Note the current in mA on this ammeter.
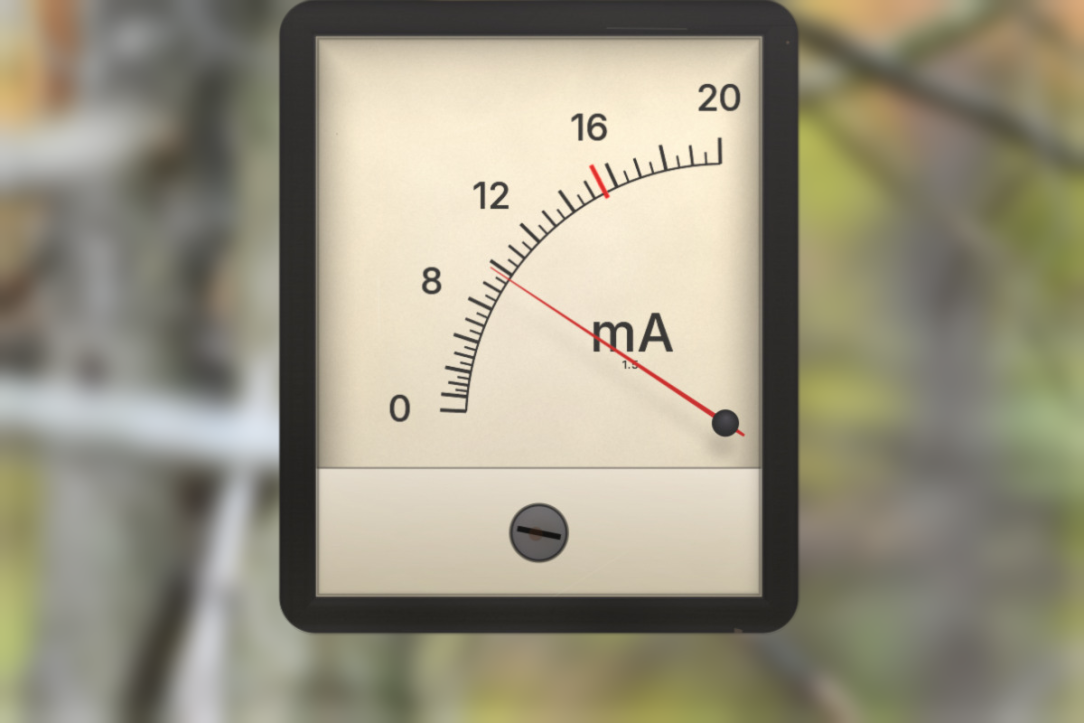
9.75 mA
